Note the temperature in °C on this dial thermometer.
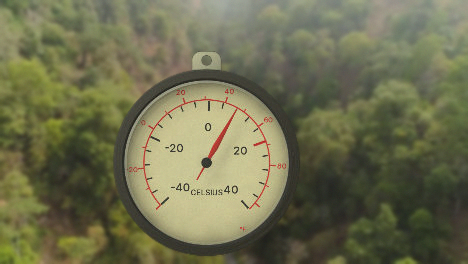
8 °C
